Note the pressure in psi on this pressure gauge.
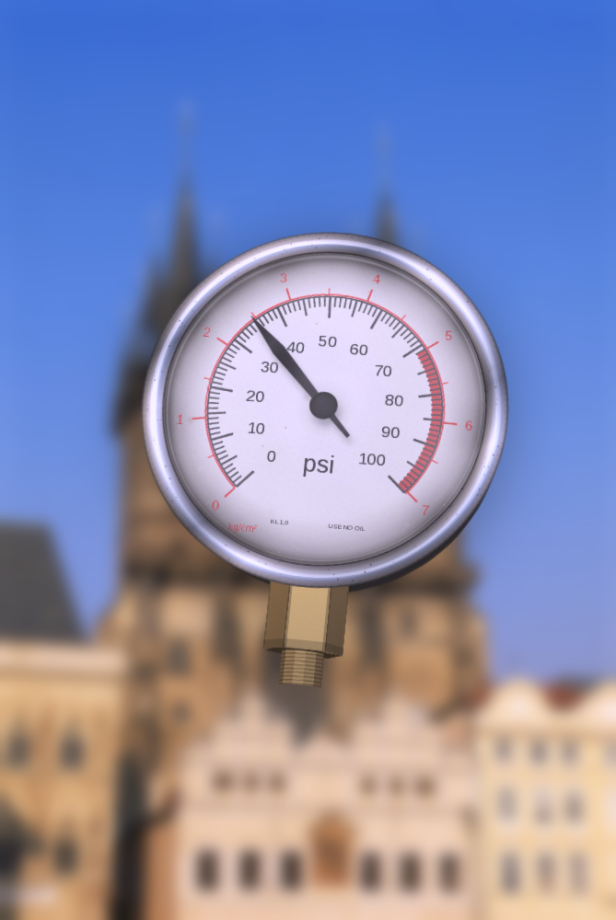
35 psi
